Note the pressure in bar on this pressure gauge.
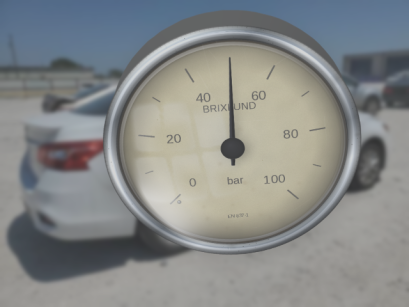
50 bar
